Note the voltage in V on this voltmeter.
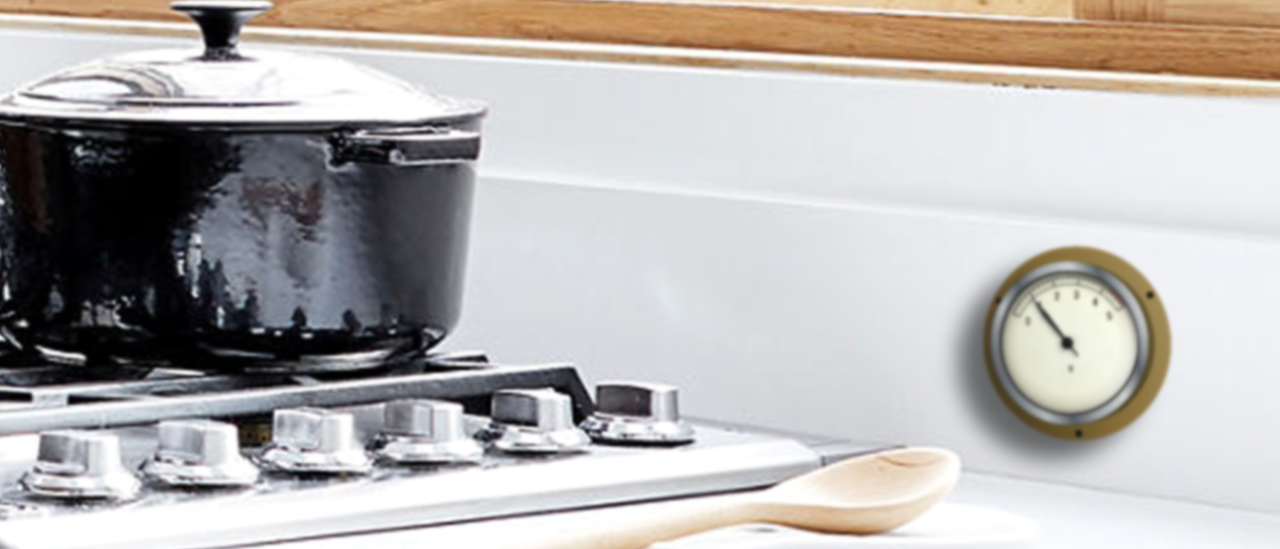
1 V
